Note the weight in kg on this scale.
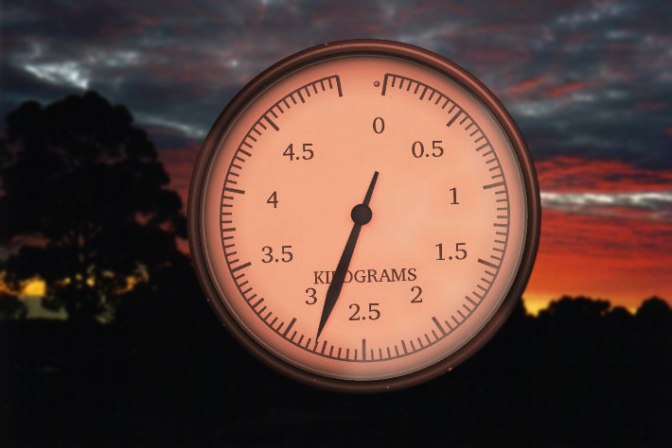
2.8 kg
